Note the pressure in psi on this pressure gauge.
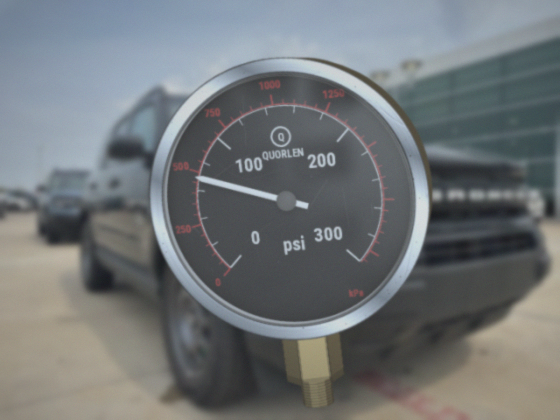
70 psi
